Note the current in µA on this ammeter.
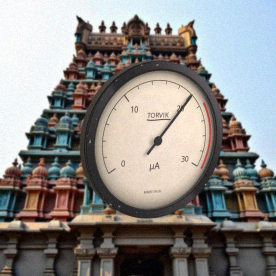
20 µA
